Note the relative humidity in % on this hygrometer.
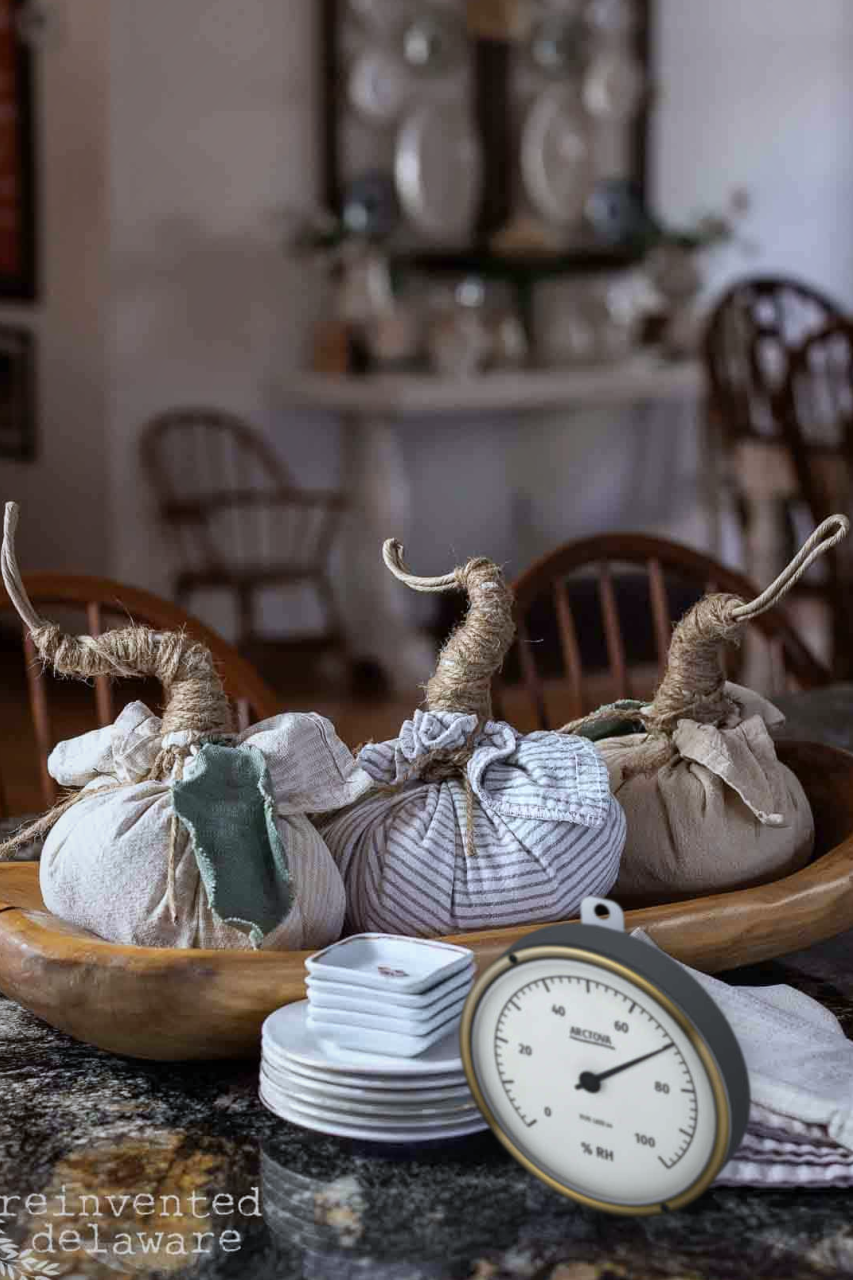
70 %
